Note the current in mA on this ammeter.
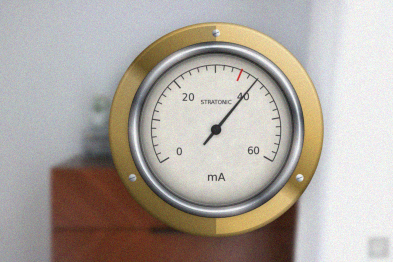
40 mA
